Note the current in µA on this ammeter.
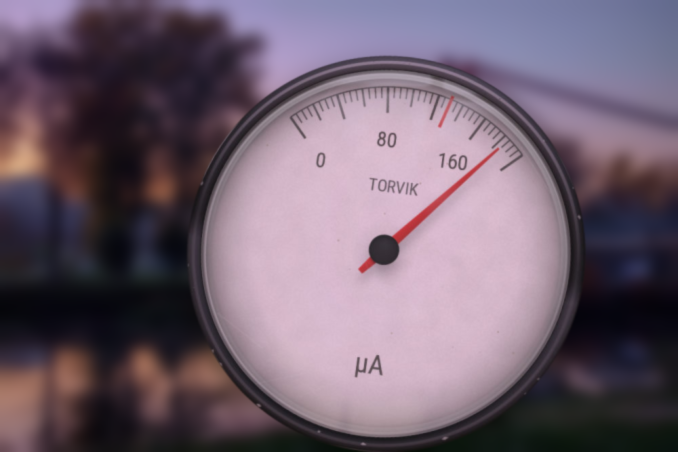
185 µA
